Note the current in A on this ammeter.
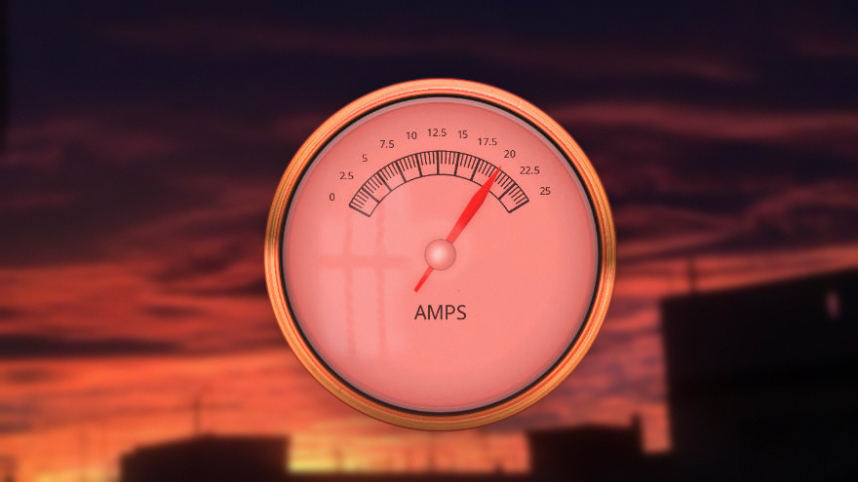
20 A
